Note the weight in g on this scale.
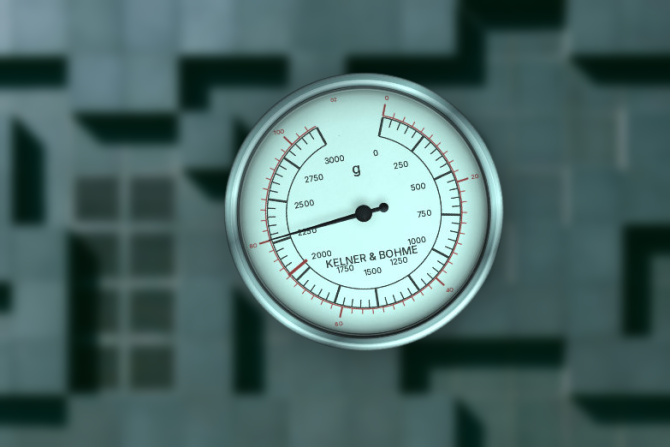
2275 g
